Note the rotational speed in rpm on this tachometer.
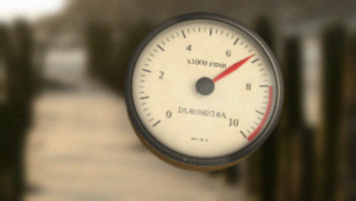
6800 rpm
